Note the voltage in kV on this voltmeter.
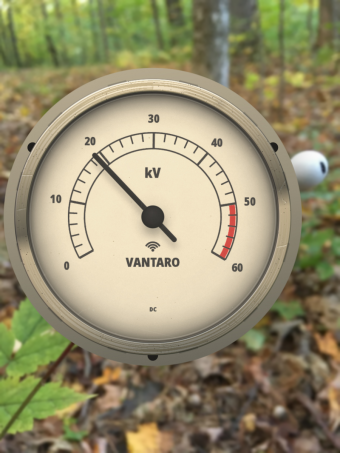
19 kV
